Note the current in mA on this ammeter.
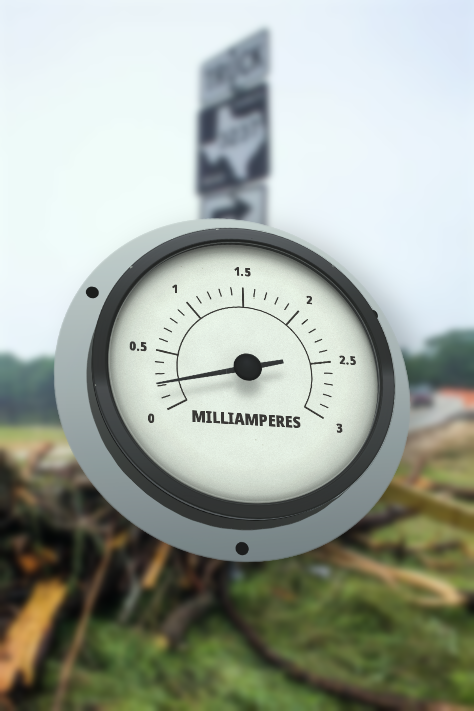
0.2 mA
